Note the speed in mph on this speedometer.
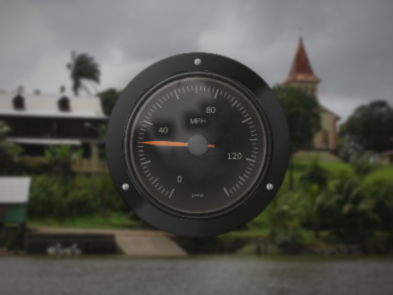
30 mph
